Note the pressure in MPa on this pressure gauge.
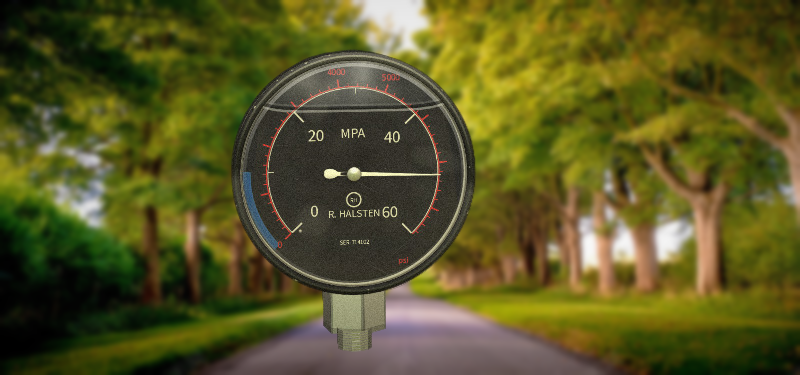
50 MPa
